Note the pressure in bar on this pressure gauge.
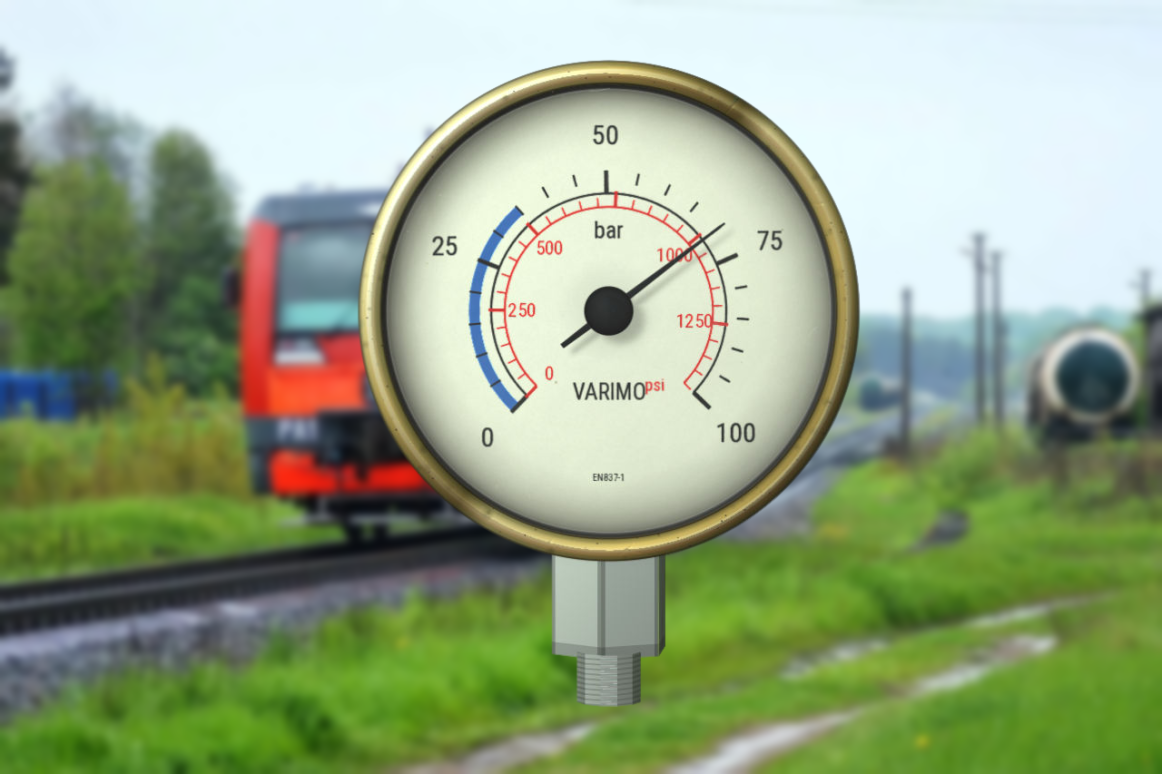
70 bar
